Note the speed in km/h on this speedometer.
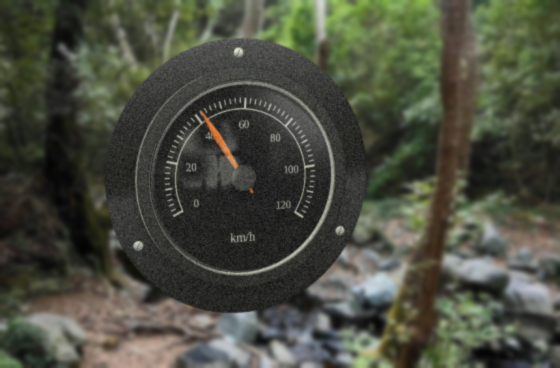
42 km/h
